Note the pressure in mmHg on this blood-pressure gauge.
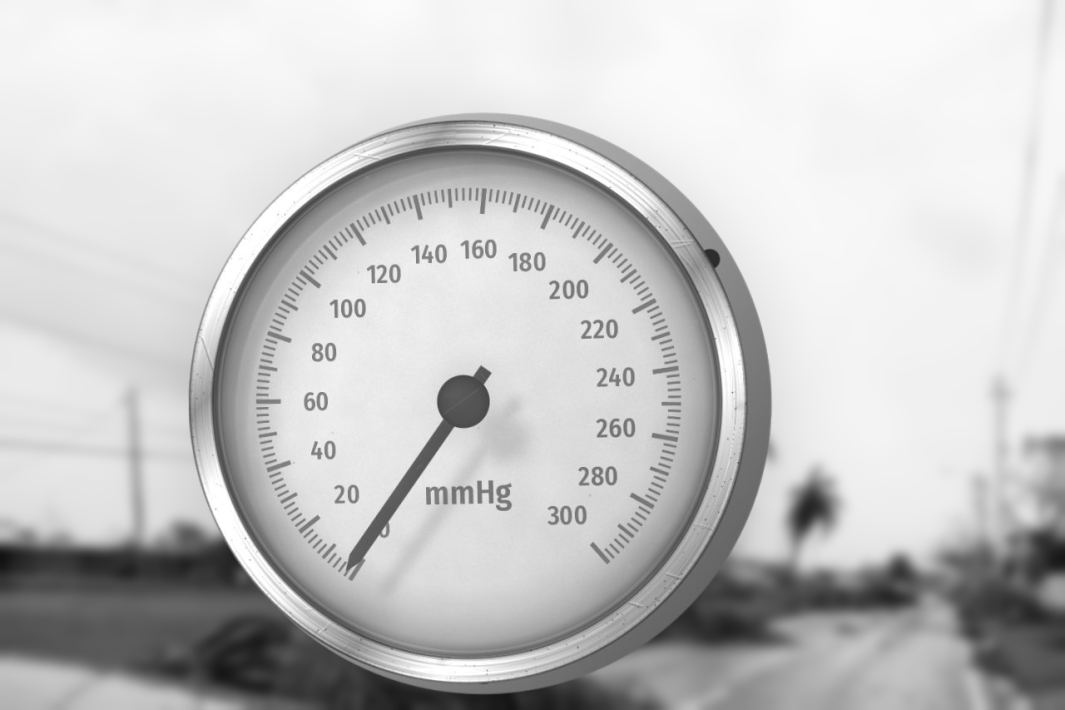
2 mmHg
